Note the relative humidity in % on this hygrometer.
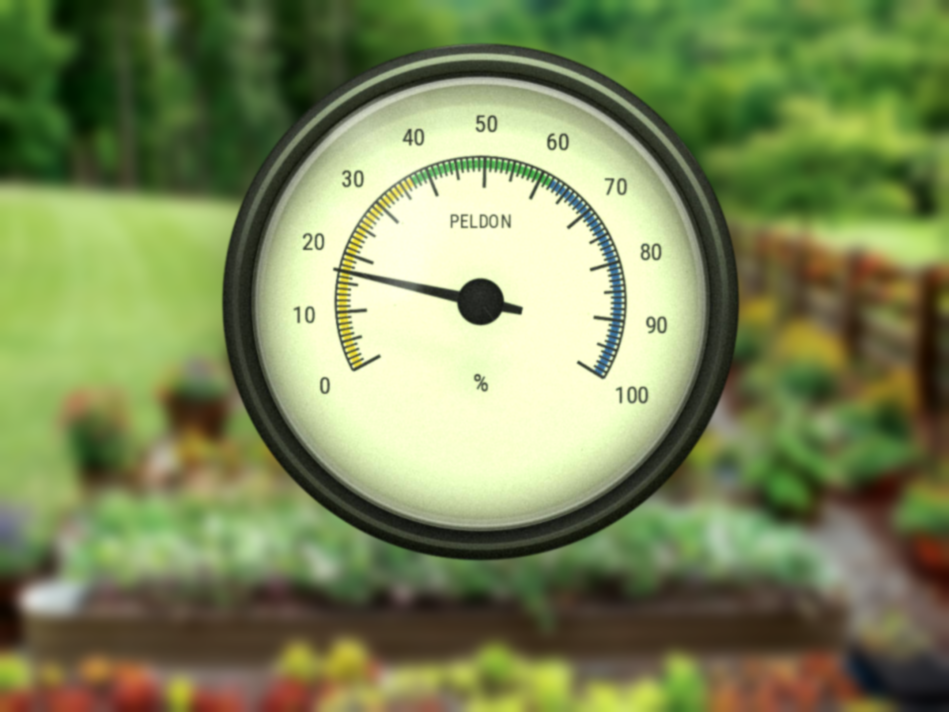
17 %
